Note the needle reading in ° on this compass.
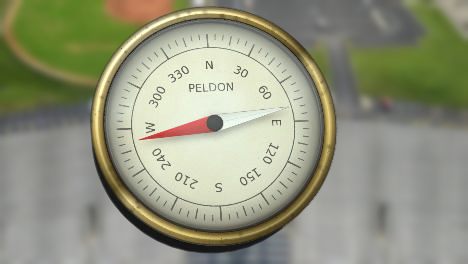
260 °
